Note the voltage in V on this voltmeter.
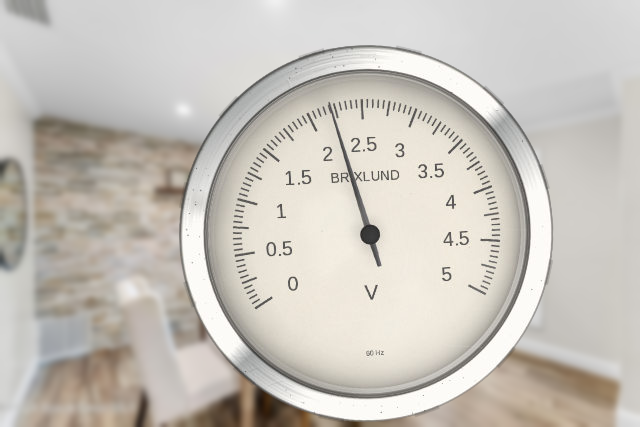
2.2 V
